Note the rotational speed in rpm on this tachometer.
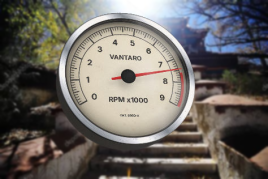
7500 rpm
